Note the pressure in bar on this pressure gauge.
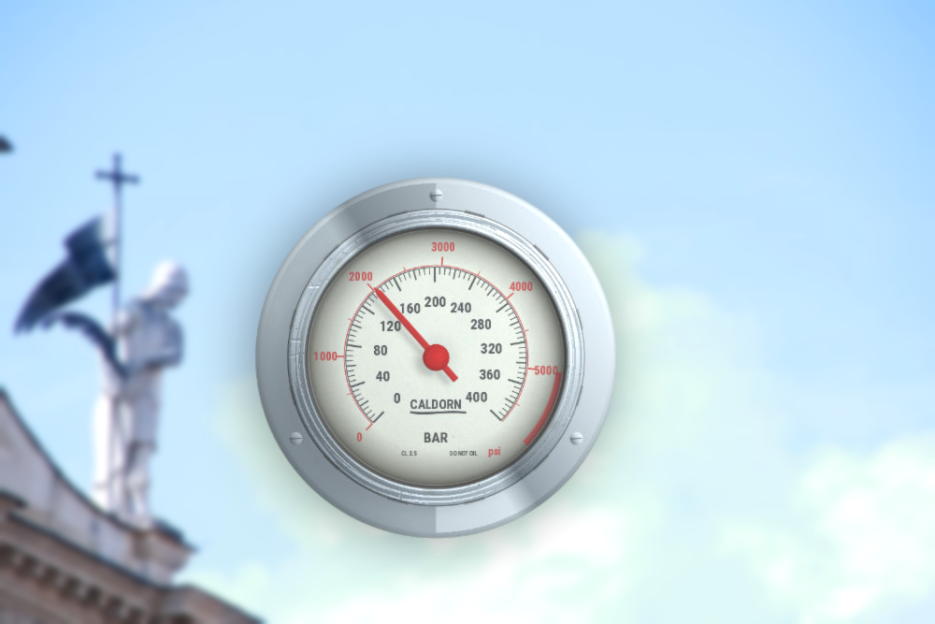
140 bar
